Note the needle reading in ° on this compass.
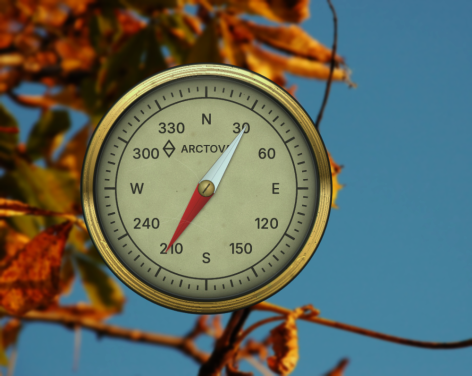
212.5 °
